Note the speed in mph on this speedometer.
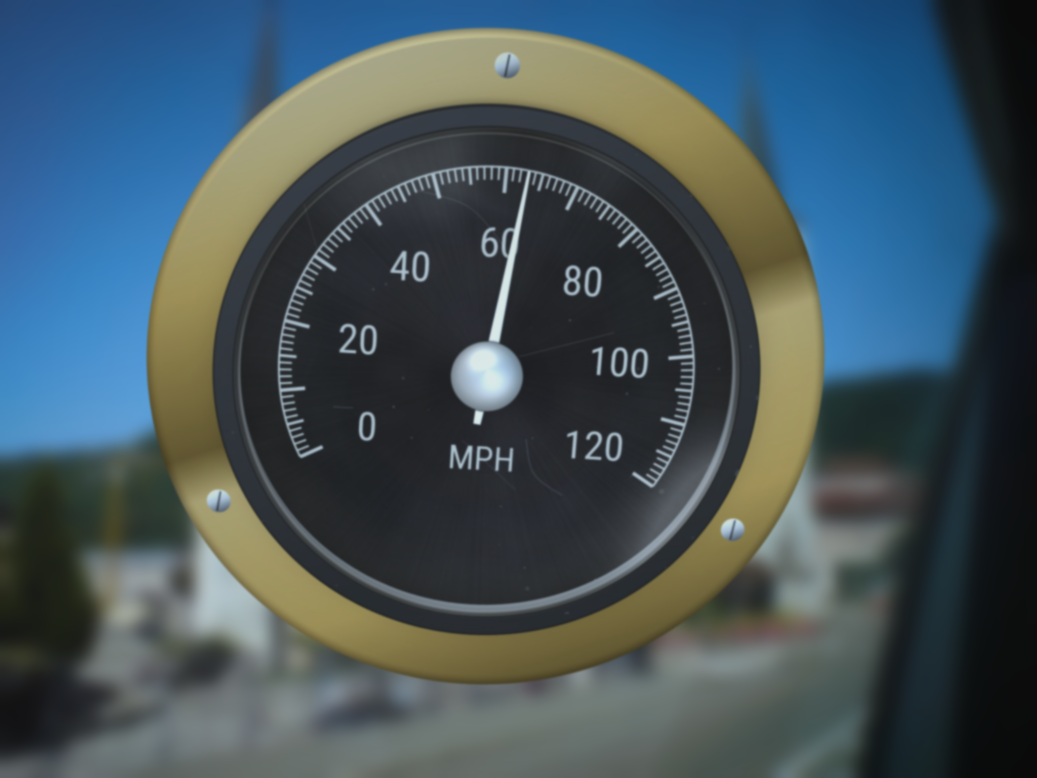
63 mph
